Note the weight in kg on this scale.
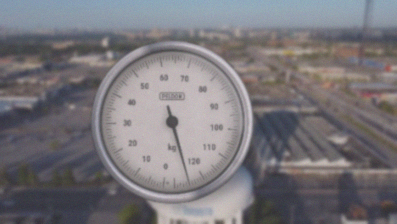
125 kg
